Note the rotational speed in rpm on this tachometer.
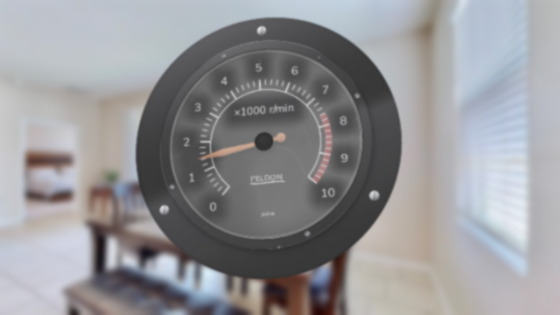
1400 rpm
